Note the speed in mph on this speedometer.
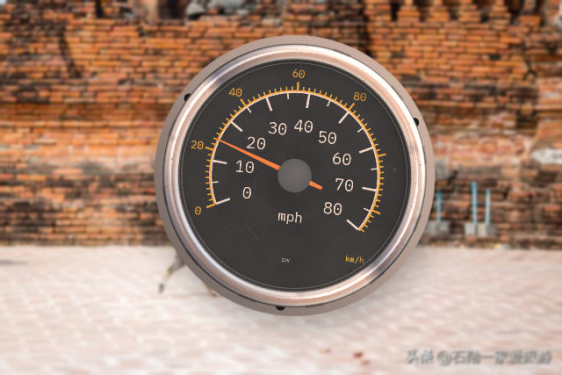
15 mph
